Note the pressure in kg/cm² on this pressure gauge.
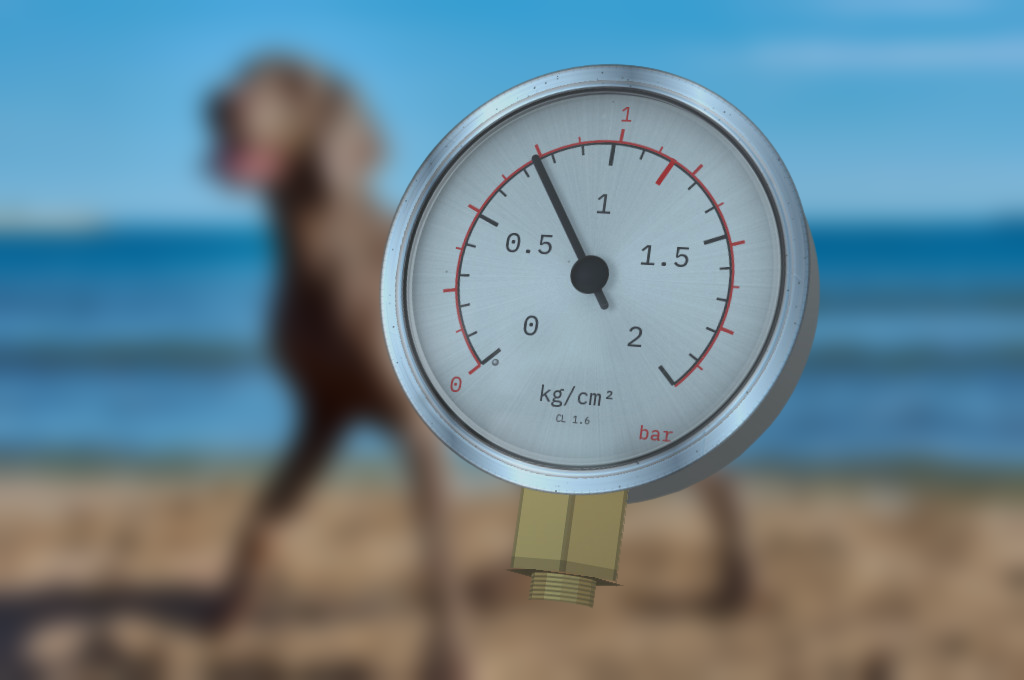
0.75 kg/cm²
